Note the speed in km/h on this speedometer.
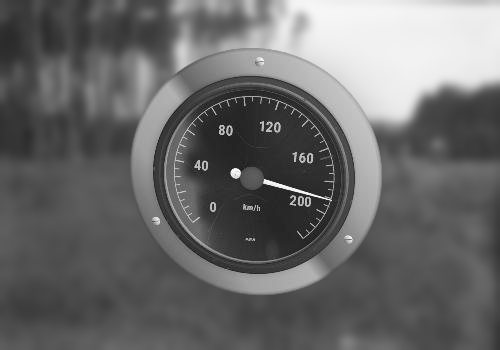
190 km/h
